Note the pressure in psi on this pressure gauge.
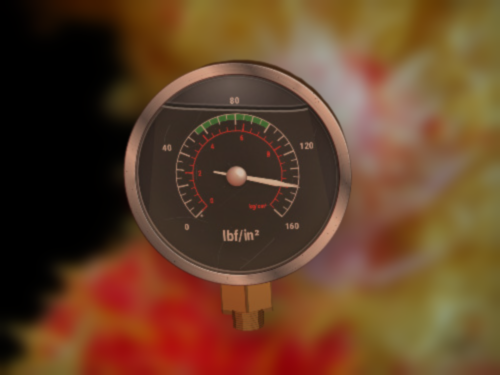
140 psi
